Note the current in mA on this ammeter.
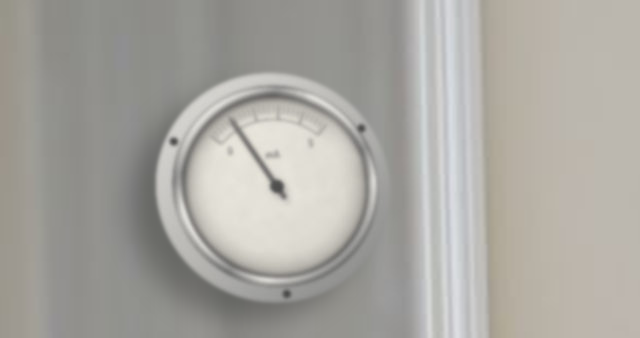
1 mA
